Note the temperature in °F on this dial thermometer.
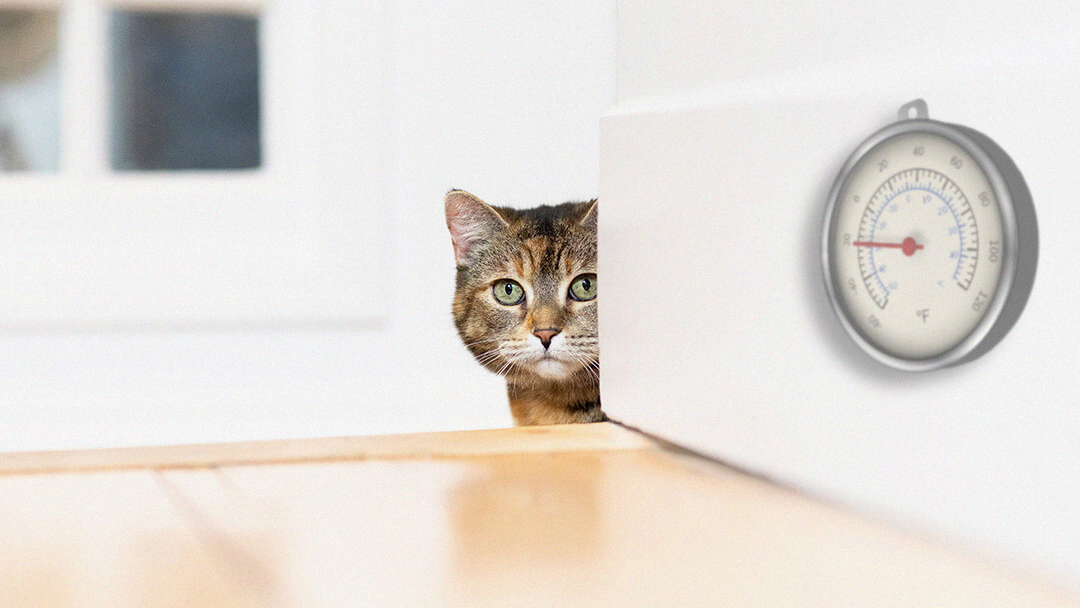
-20 °F
